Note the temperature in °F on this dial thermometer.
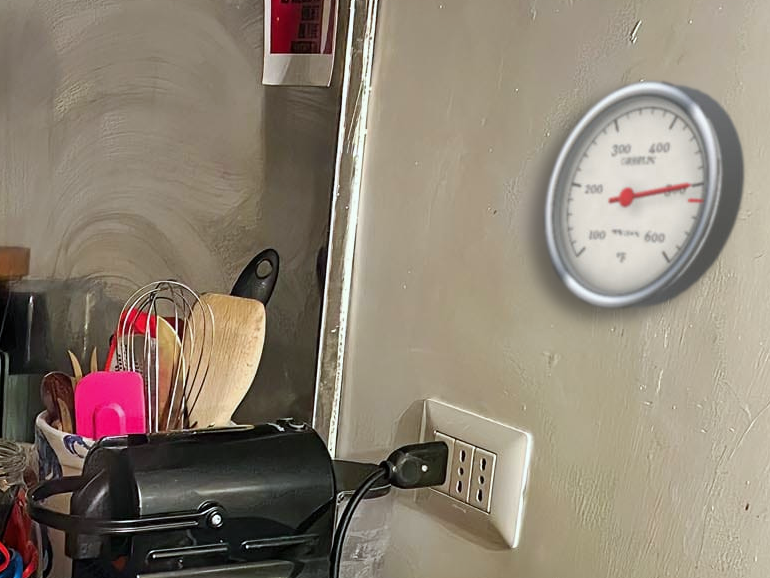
500 °F
